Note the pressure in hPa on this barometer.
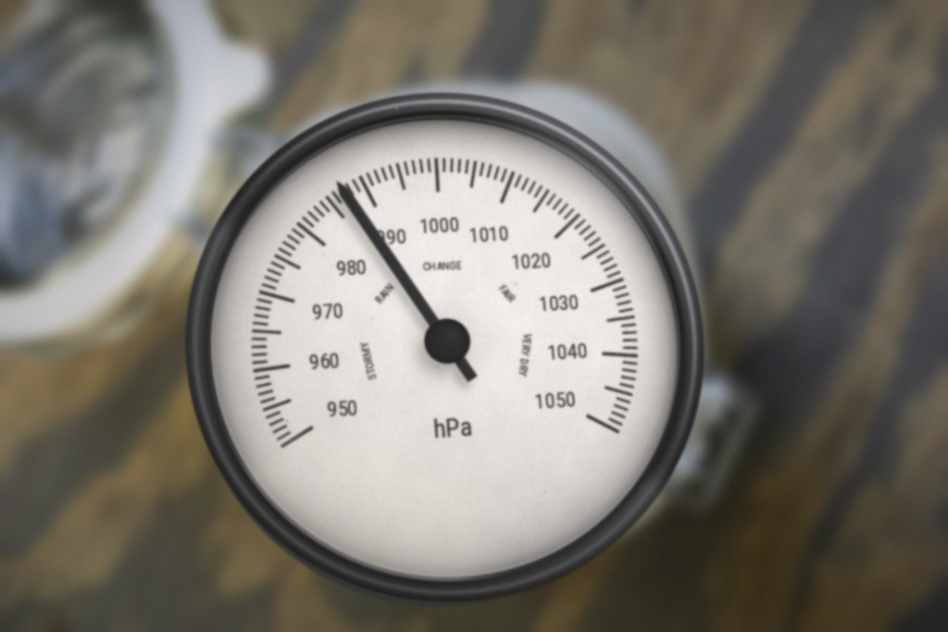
987 hPa
